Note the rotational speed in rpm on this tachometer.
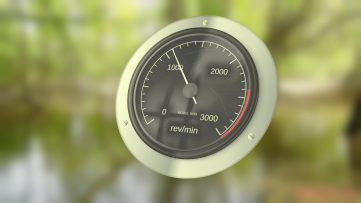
1100 rpm
